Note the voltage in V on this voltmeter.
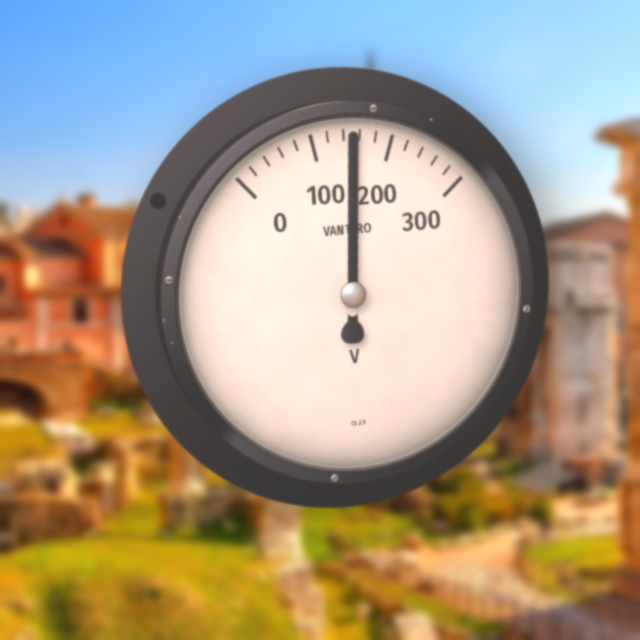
150 V
